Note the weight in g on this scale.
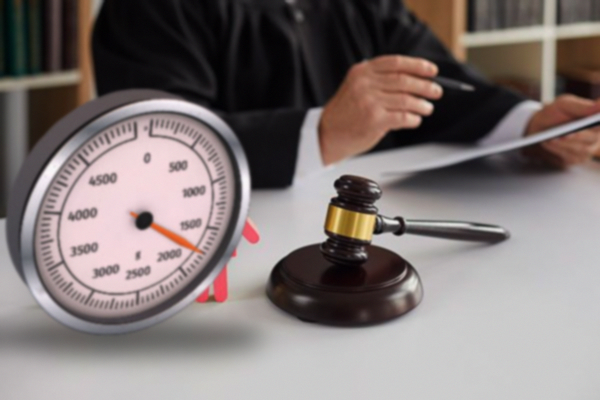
1750 g
